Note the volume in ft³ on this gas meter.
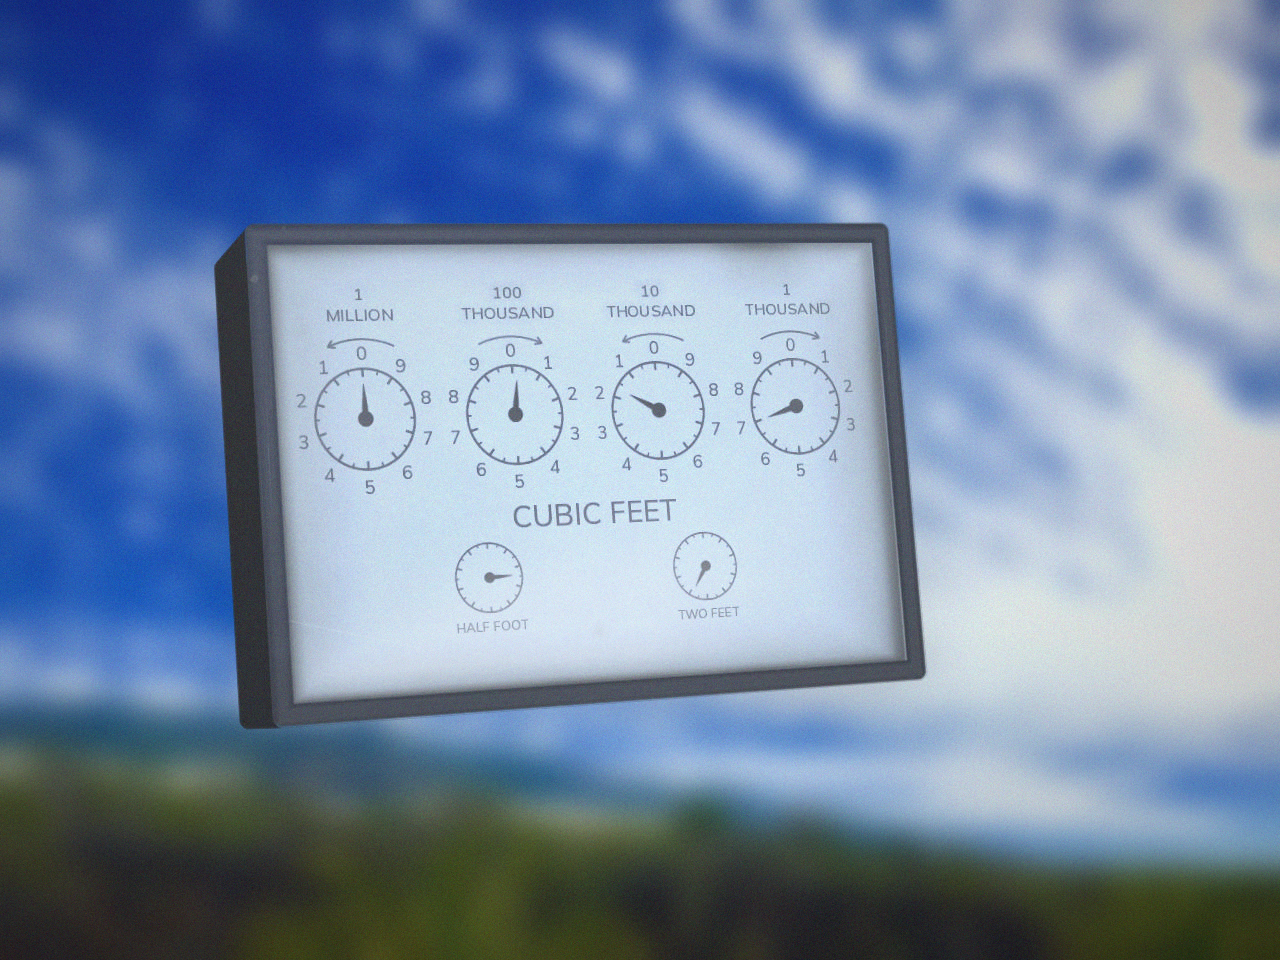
1700 ft³
